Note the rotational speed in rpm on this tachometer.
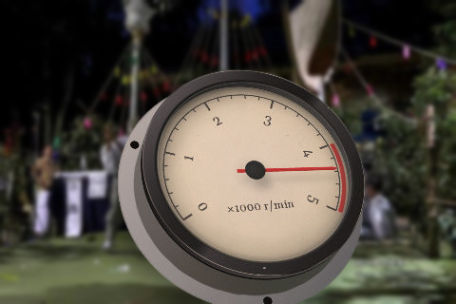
4400 rpm
